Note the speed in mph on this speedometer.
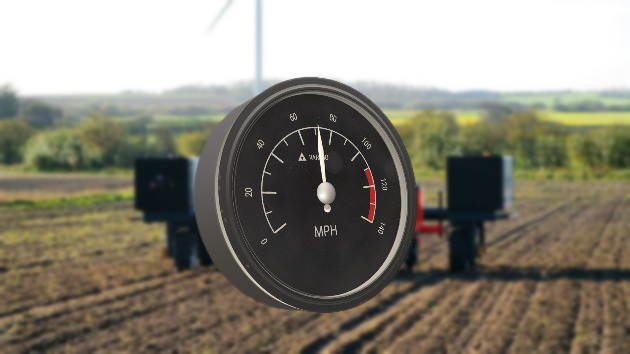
70 mph
